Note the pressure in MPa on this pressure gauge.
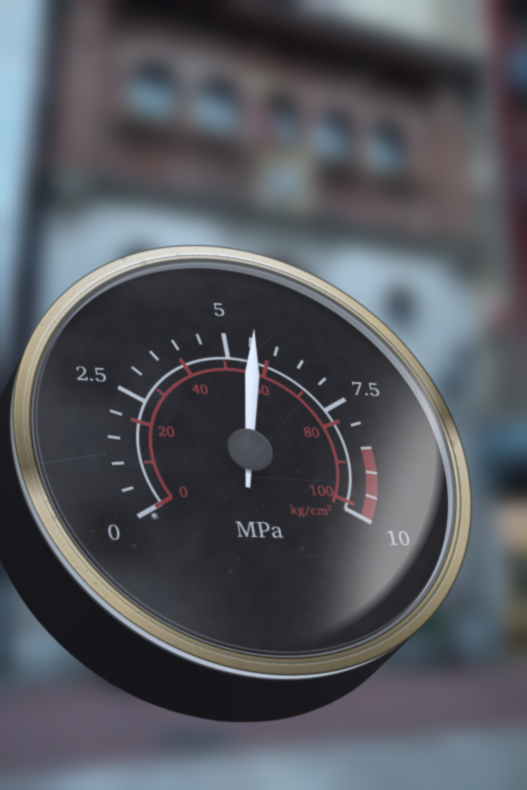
5.5 MPa
